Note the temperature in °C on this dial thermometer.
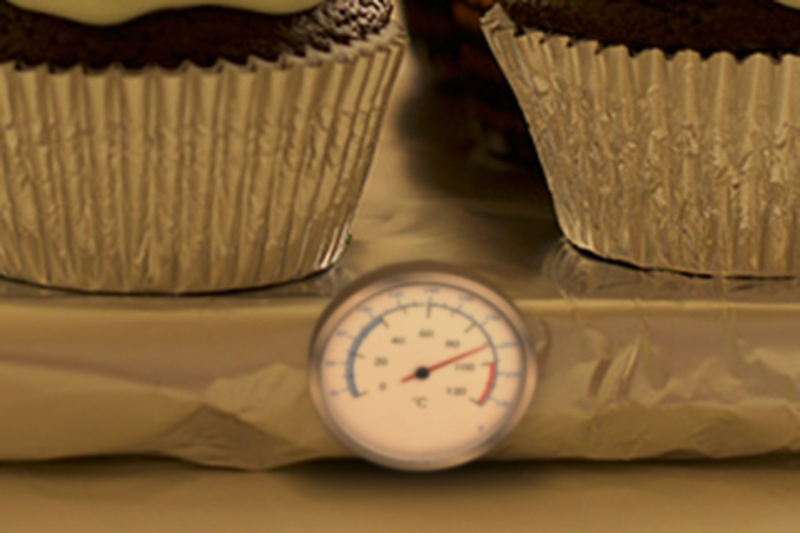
90 °C
